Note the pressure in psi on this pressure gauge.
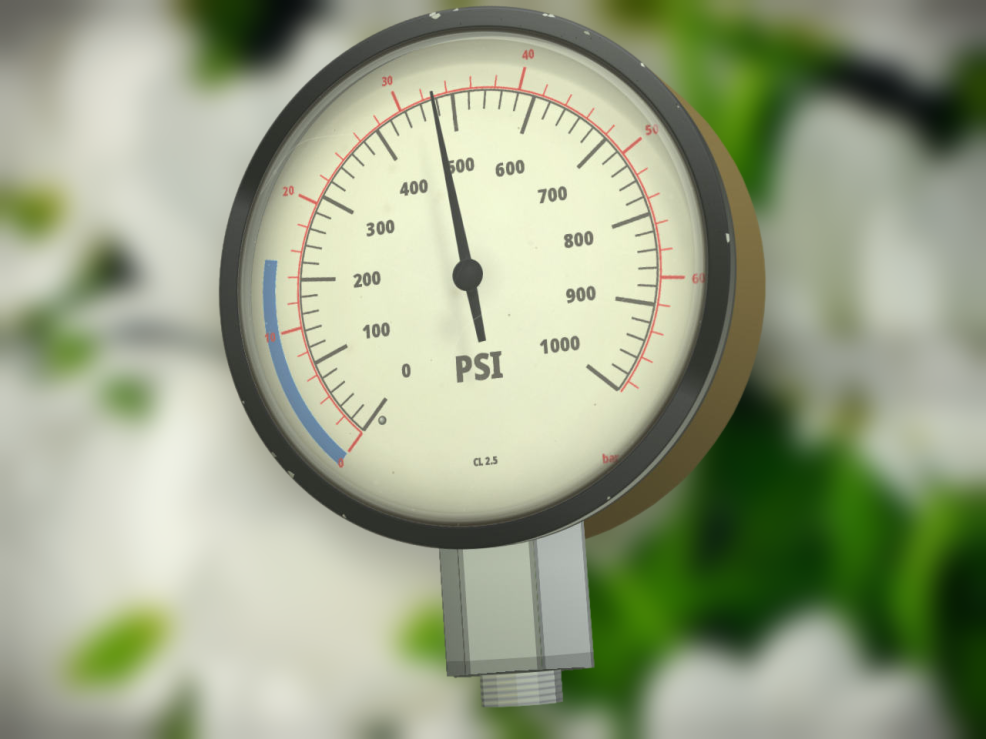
480 psi
